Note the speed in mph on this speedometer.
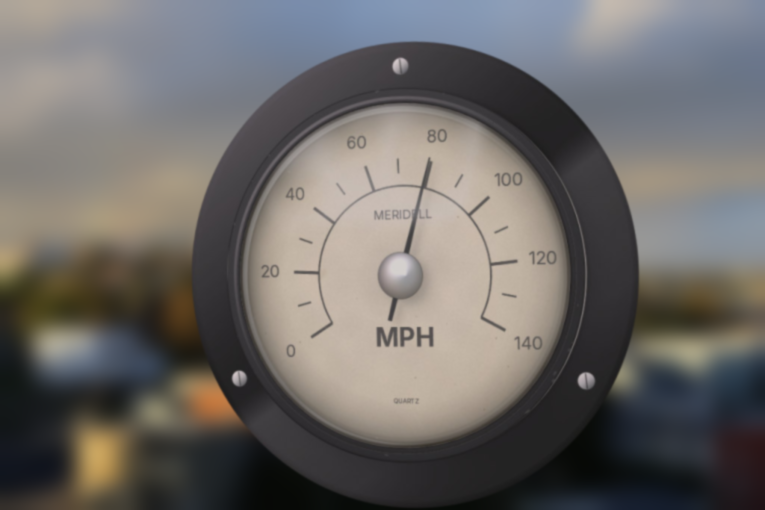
80 mph
